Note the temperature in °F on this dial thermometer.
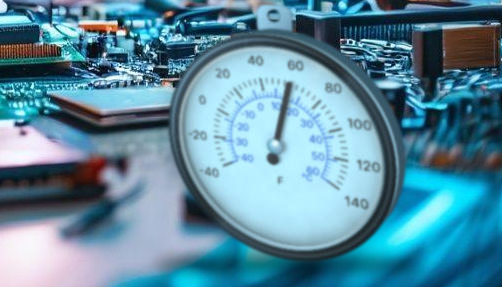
60 °F
